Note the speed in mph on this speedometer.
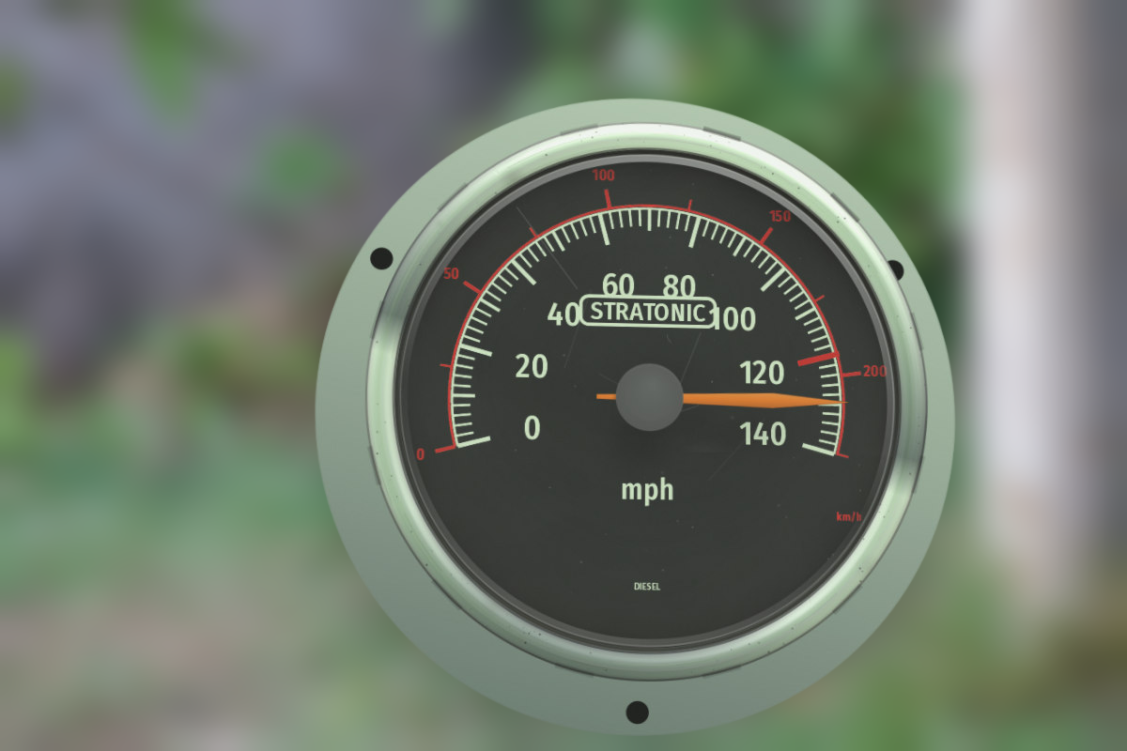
130 mph
